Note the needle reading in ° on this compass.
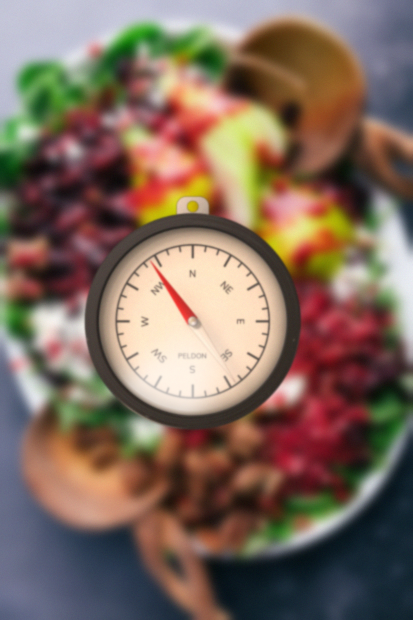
325 °
